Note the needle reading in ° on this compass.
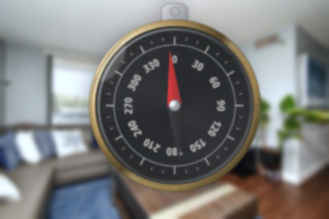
355 °
